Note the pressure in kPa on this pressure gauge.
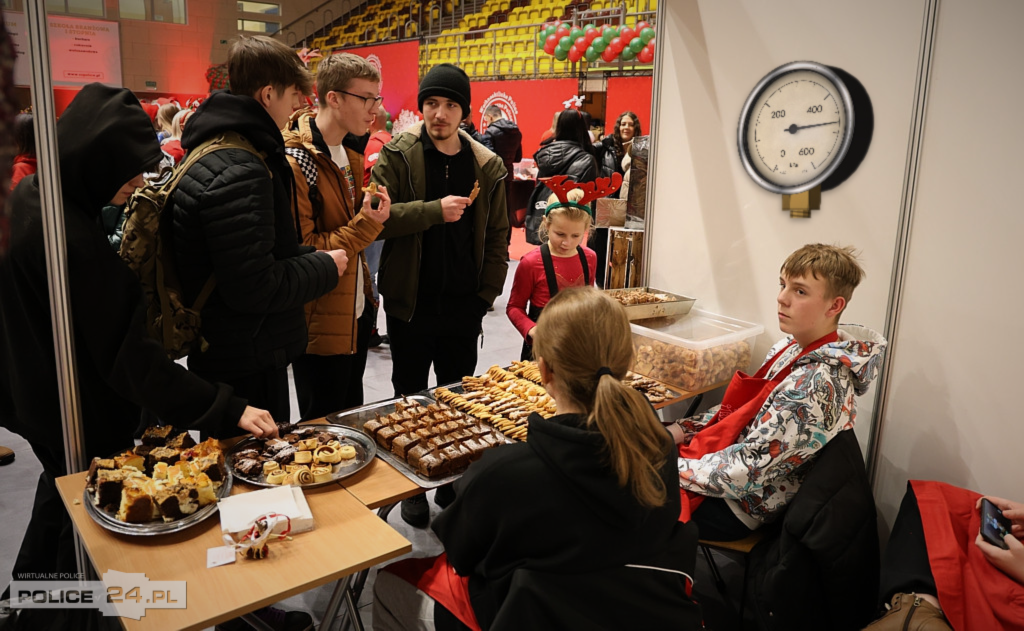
475 kPa
